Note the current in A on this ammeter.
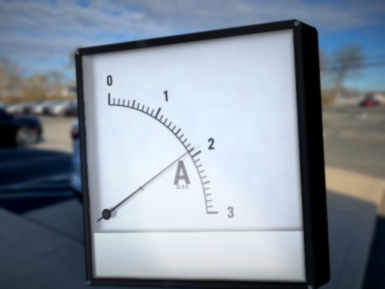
1.9 A
